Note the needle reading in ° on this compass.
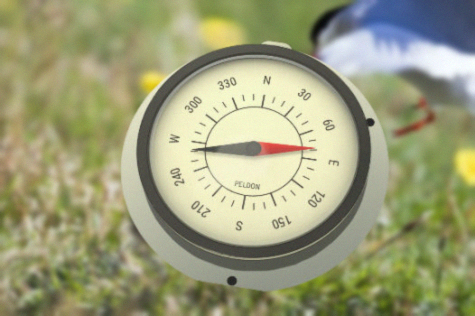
80 °
